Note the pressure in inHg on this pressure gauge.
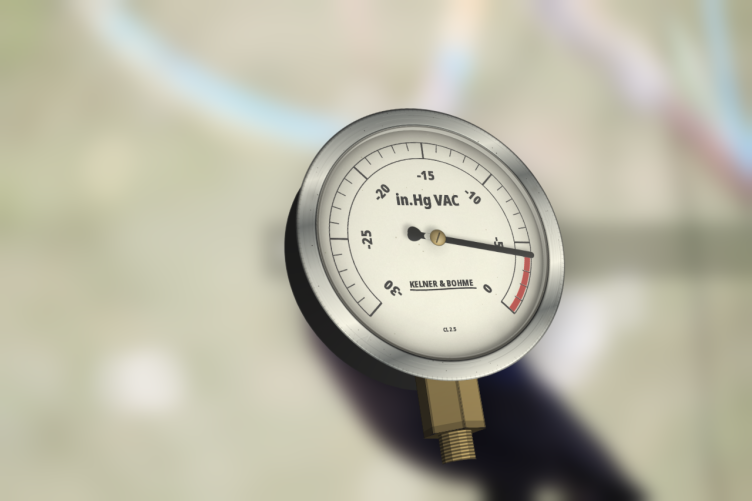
-4 inHg
